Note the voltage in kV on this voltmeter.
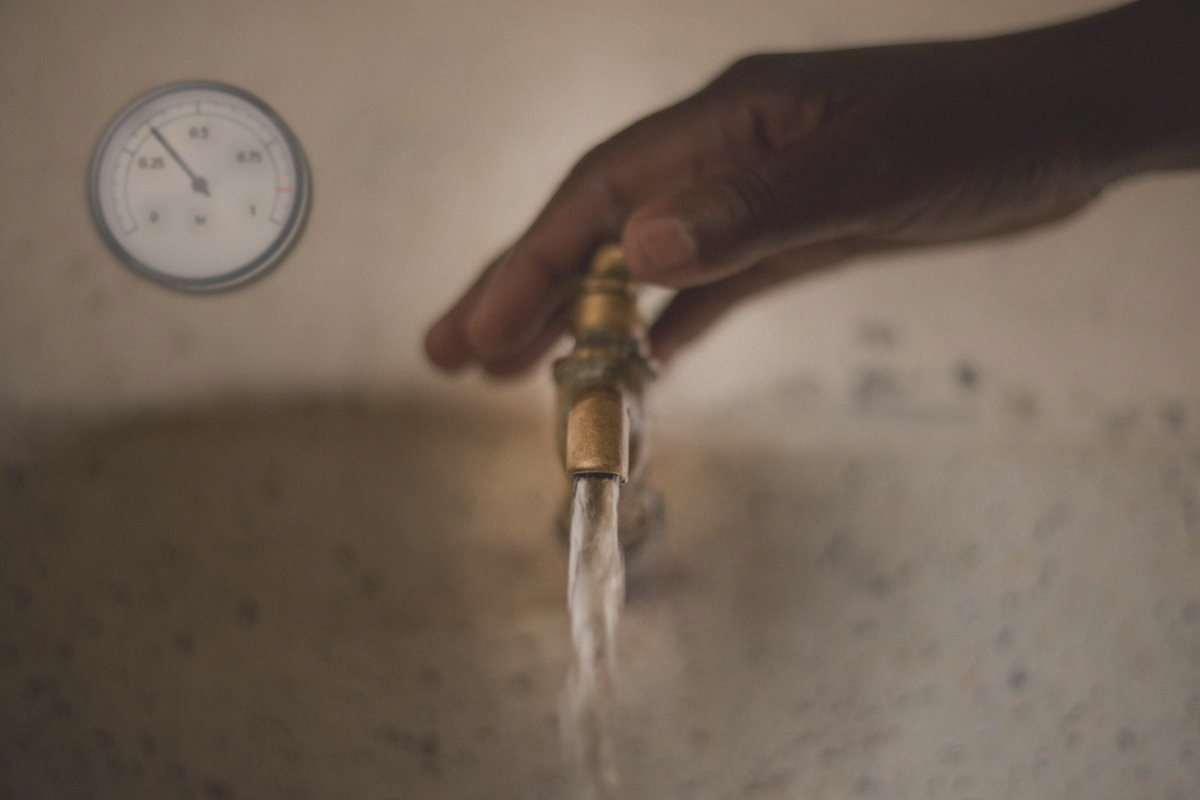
0.35 kV
